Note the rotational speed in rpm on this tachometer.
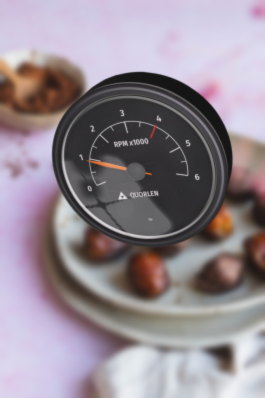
1000 rpm
